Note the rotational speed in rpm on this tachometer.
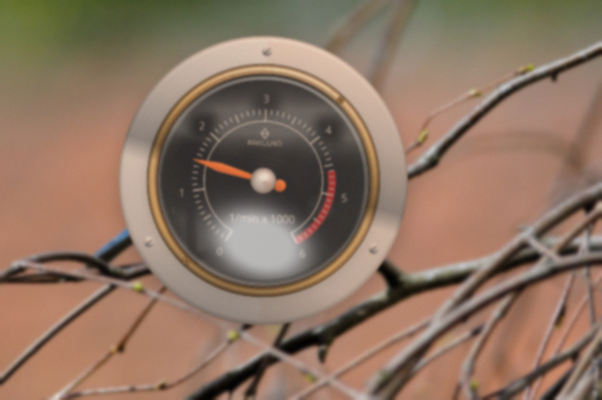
1500 rpm
